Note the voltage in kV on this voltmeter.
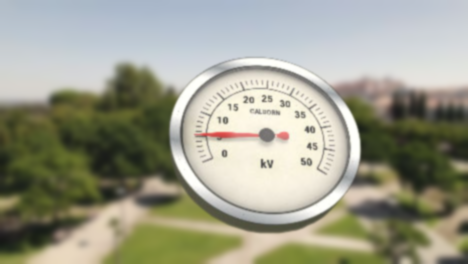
5 kV
